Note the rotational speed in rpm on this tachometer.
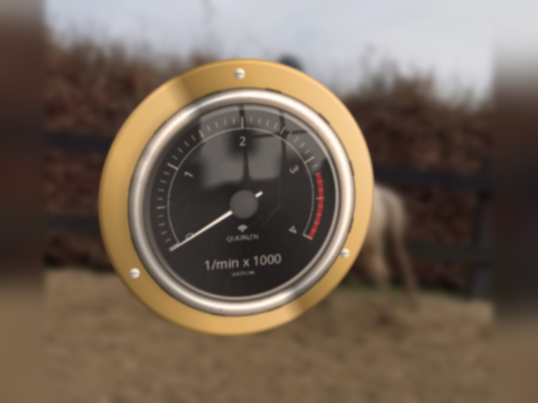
0 rpm
